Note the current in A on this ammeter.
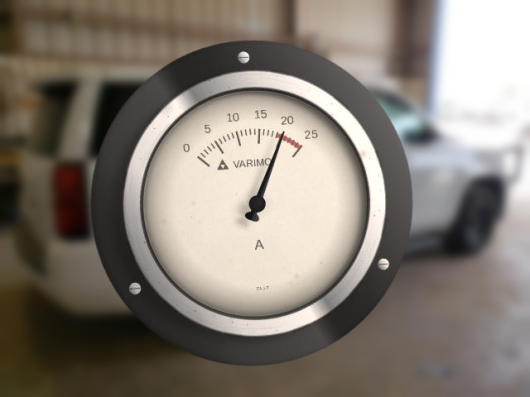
20 A
